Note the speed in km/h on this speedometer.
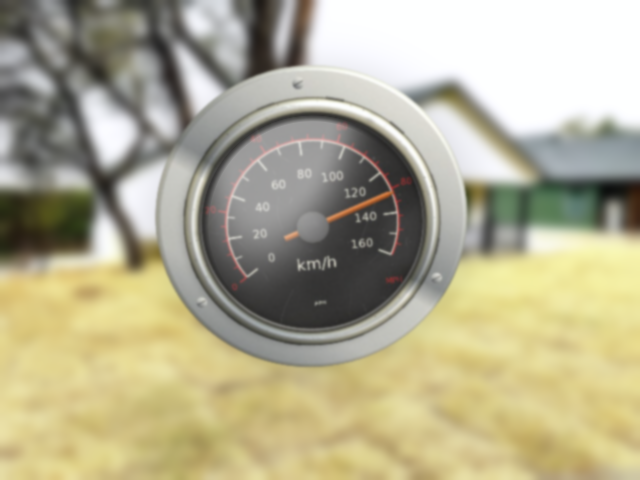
130 km/h
